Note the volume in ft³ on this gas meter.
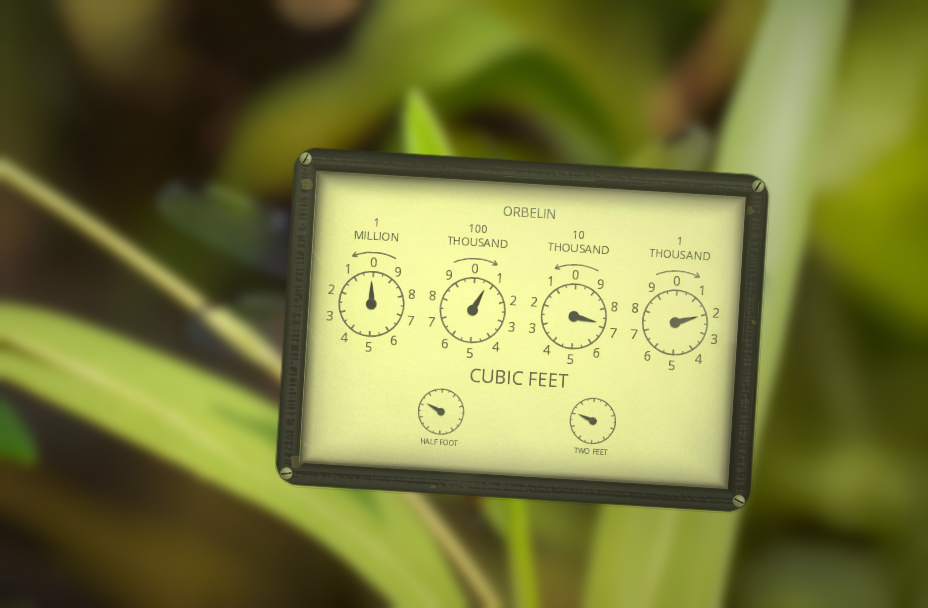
7200 ft³
